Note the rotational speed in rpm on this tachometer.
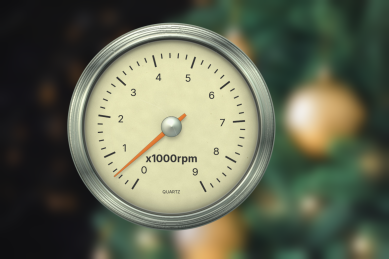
500 rpm
